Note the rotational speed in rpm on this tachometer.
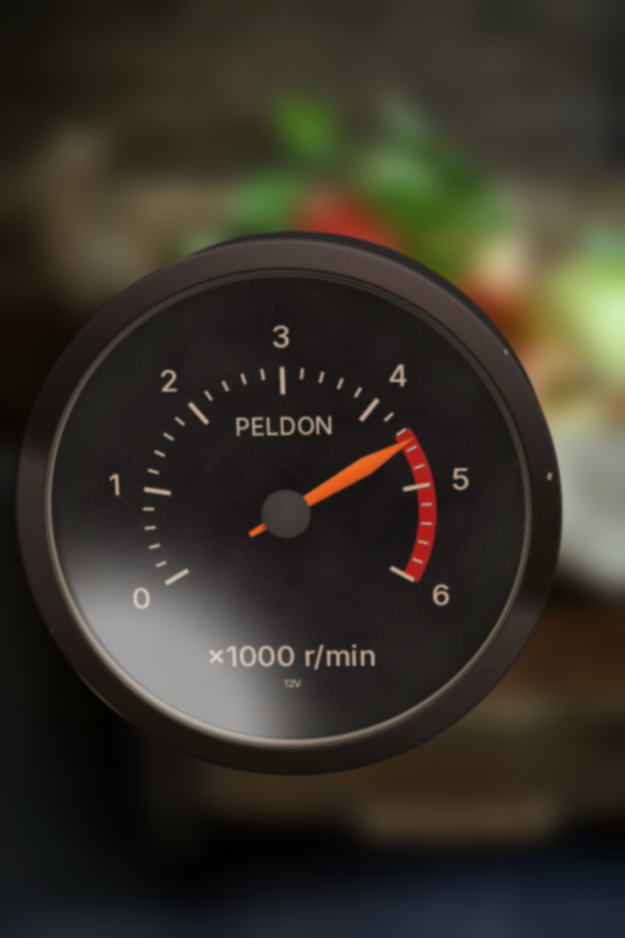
4500 rpm
